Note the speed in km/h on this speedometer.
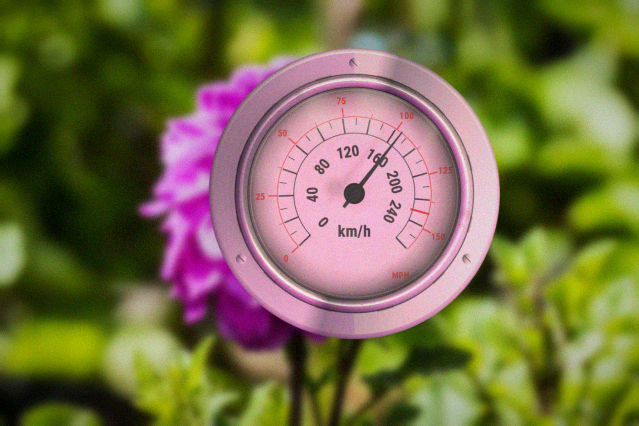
165 km/h
